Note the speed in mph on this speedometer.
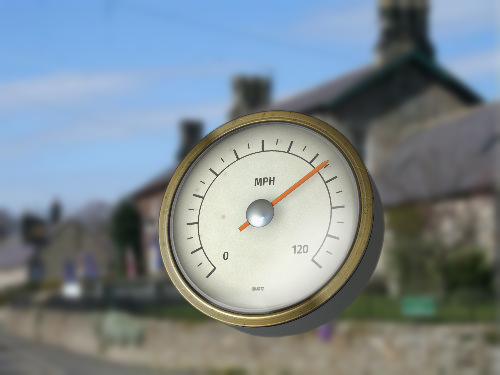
85 mph
